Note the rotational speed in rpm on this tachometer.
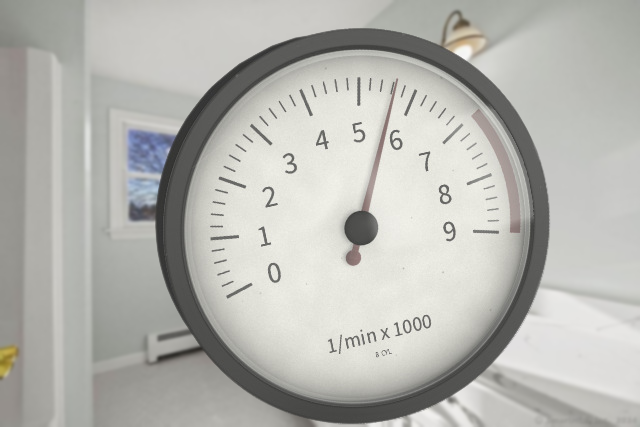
5600 rpm
